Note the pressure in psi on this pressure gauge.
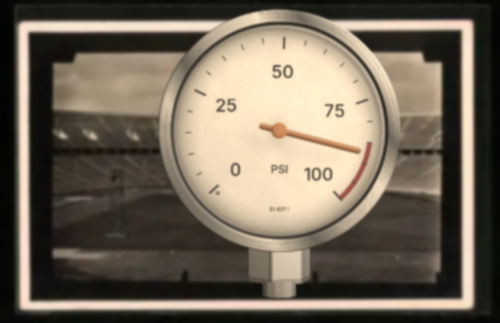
87.5 psi
